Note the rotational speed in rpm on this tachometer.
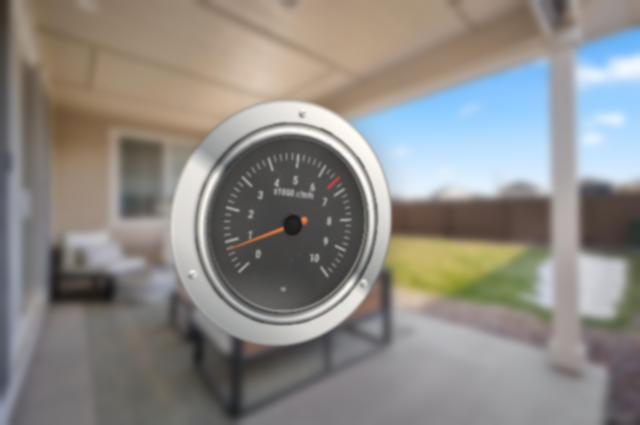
800 rpm
